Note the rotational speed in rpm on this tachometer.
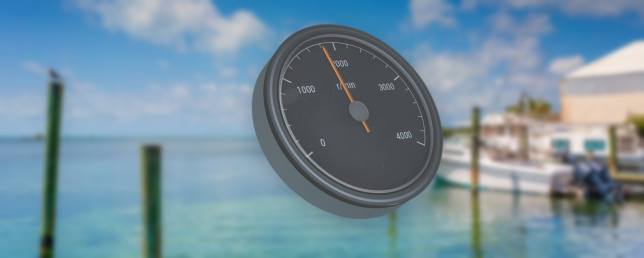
1800 rpm
